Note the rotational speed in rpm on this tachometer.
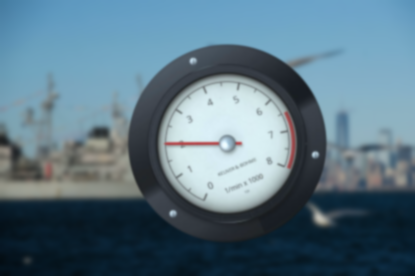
2000 rpm
